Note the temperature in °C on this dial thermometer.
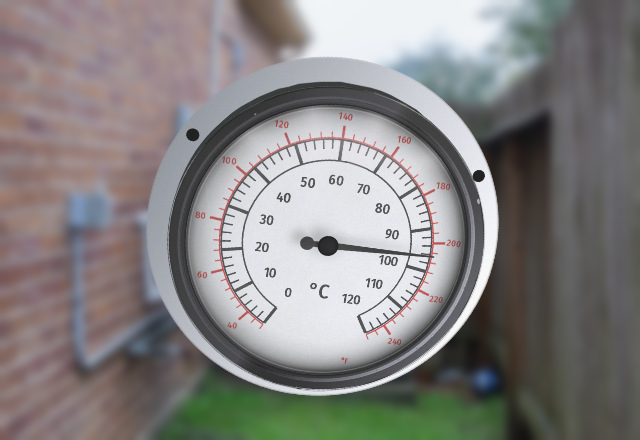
96 °C
